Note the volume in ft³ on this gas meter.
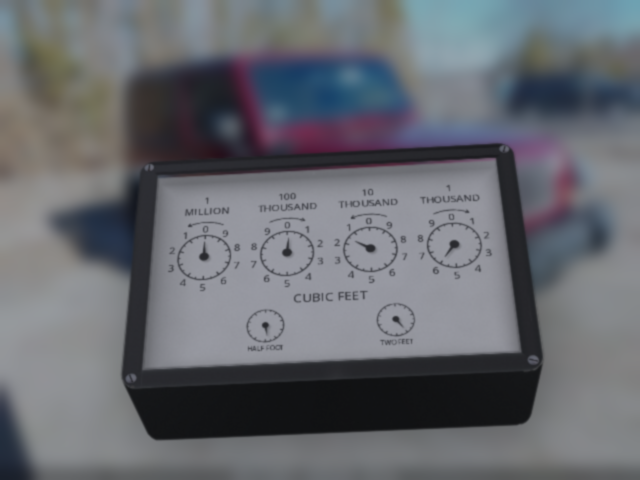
1600 ft³
